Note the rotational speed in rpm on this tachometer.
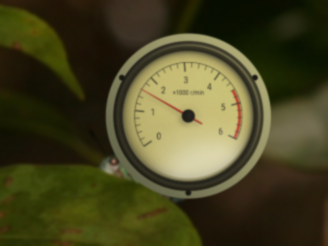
1600 rpm
